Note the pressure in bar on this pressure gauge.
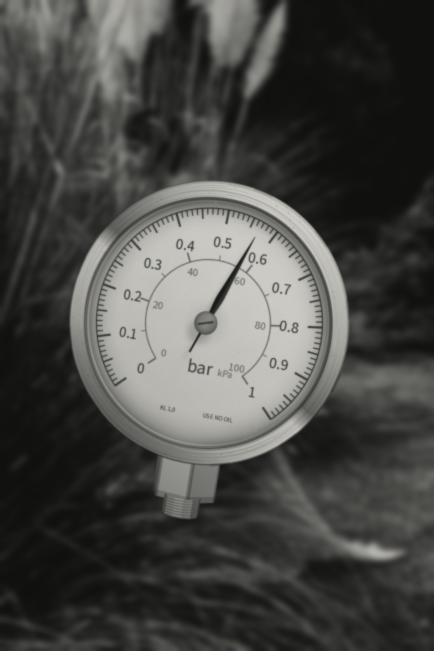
0.57 bar
